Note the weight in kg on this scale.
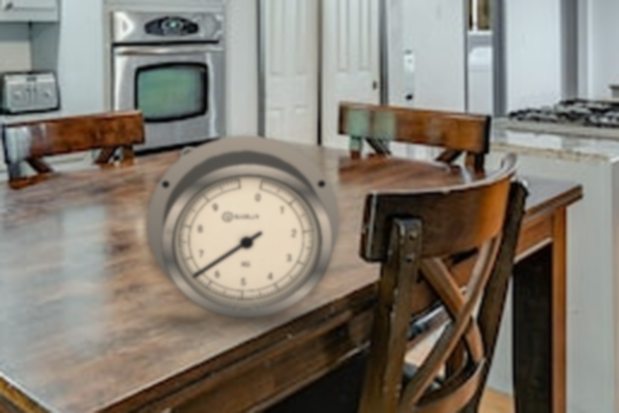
6.5 kg
